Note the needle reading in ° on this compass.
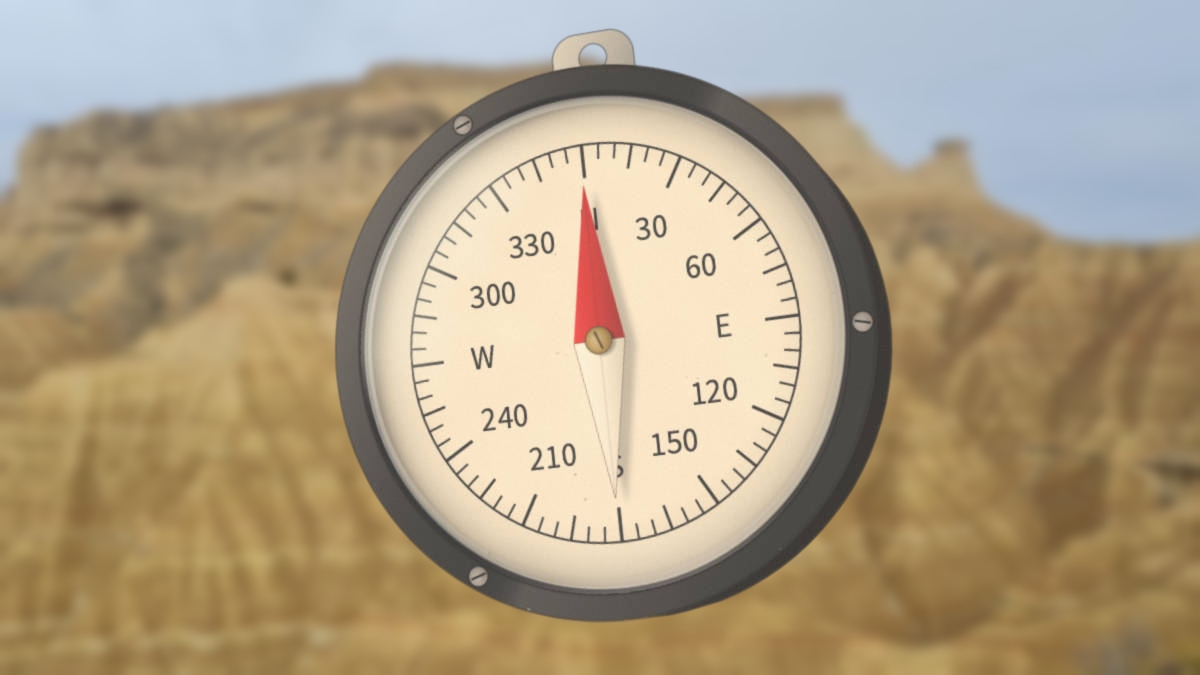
0 °
